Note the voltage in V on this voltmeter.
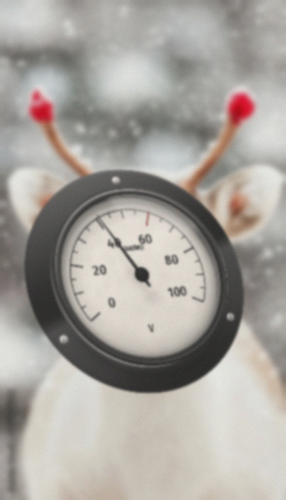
40 V
